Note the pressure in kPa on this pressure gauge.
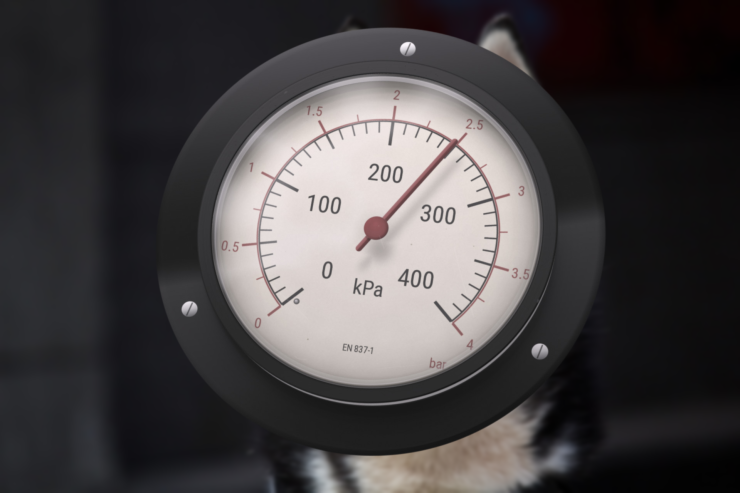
250 kPa
